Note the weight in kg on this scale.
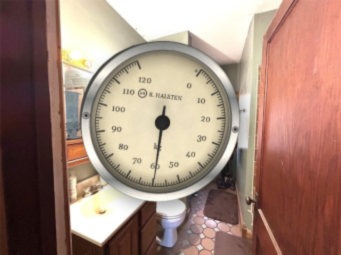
60 kg
